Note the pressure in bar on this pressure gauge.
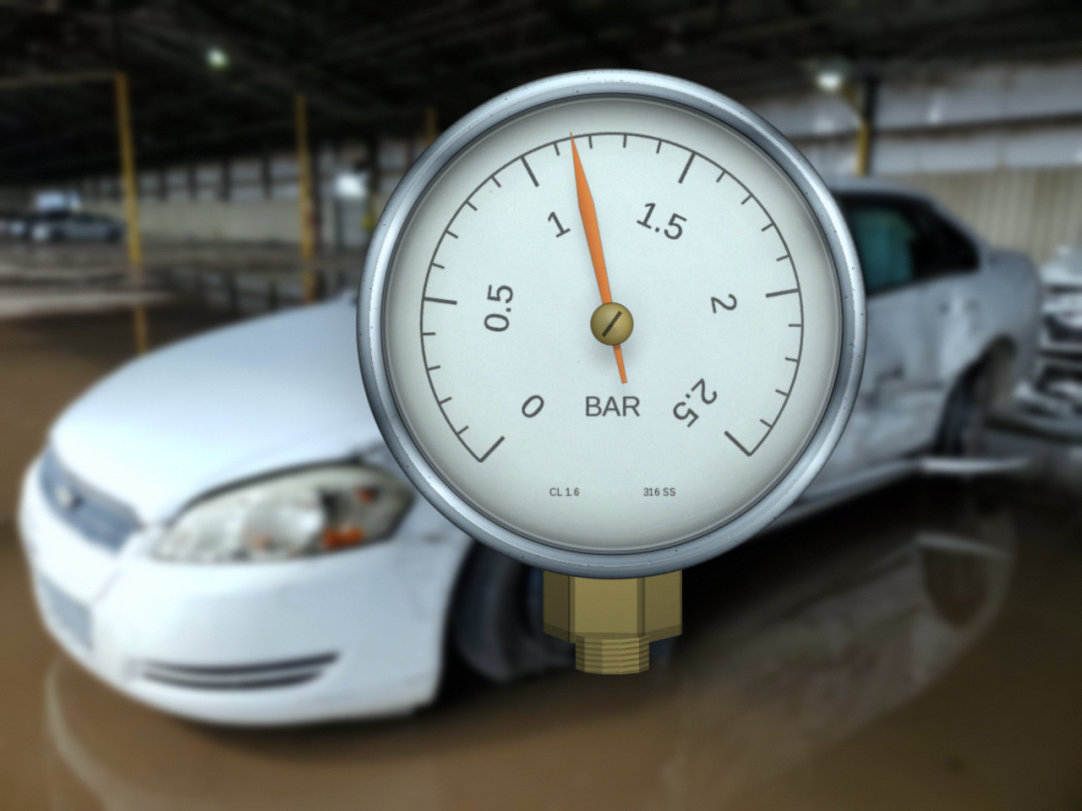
1.15 bar
